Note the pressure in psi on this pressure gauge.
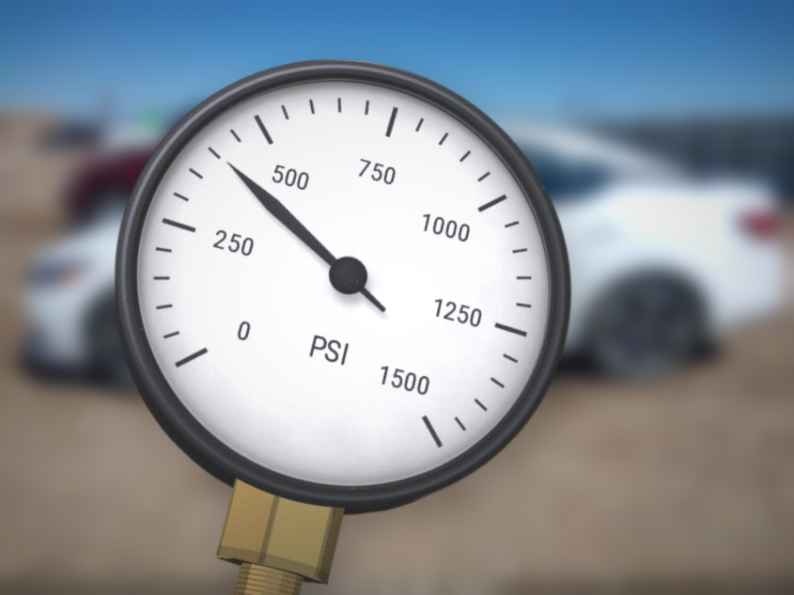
400 psi
